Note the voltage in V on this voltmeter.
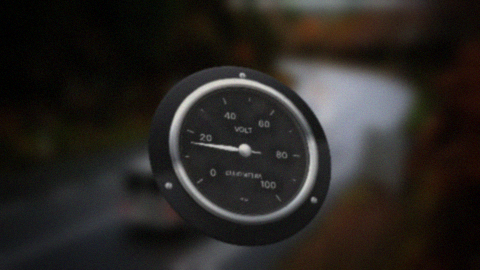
15 V
